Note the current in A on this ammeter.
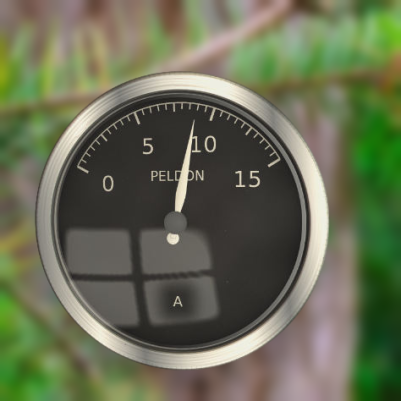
9 A
